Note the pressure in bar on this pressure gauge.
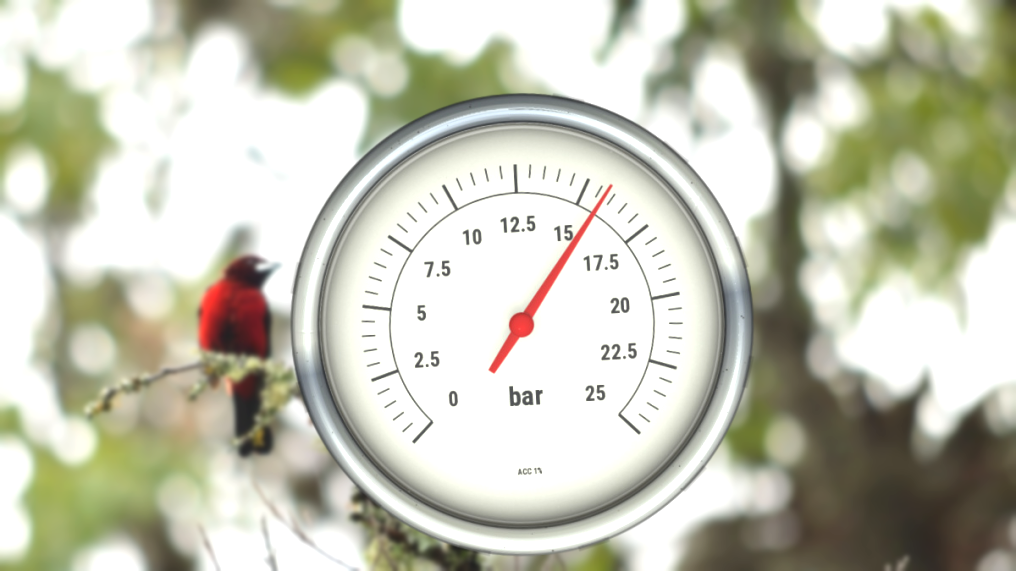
15.75 bar
